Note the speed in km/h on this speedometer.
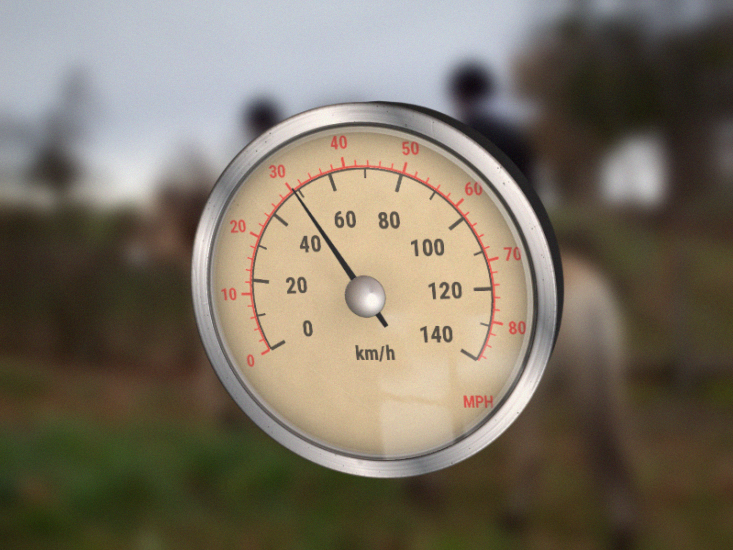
50 km/h
